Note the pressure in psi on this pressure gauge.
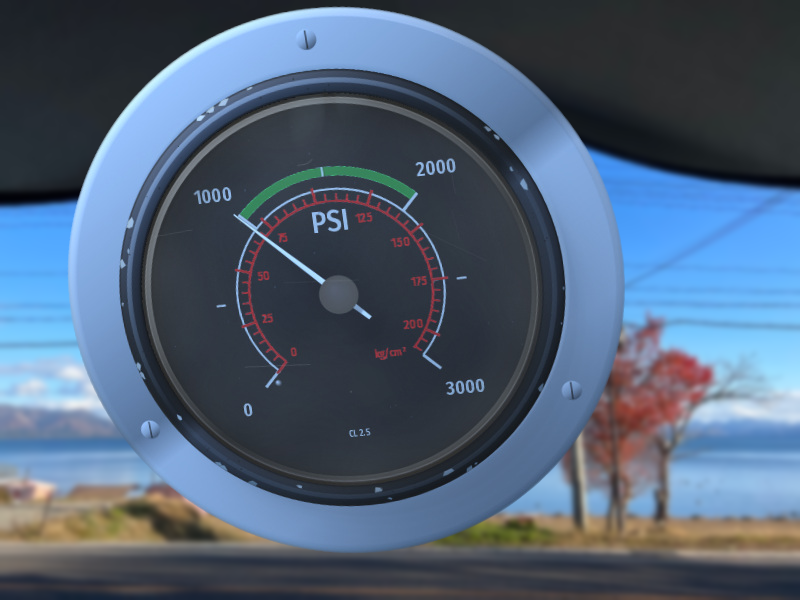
1000 psi
